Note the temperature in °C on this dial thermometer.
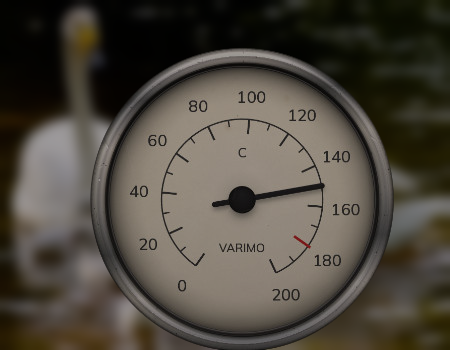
150 °C
